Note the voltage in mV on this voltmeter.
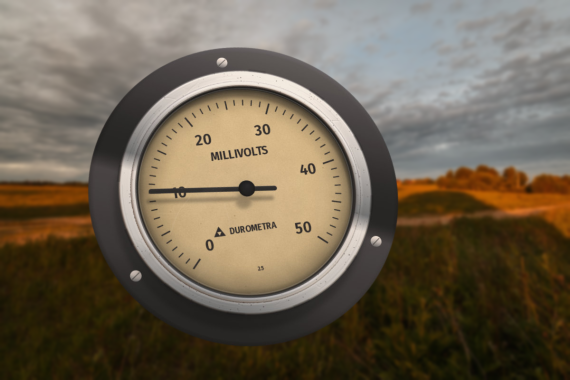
10 mV
